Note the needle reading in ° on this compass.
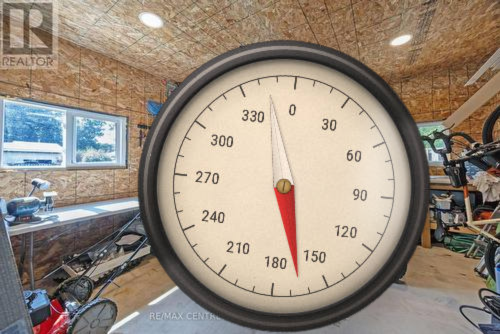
165 °
